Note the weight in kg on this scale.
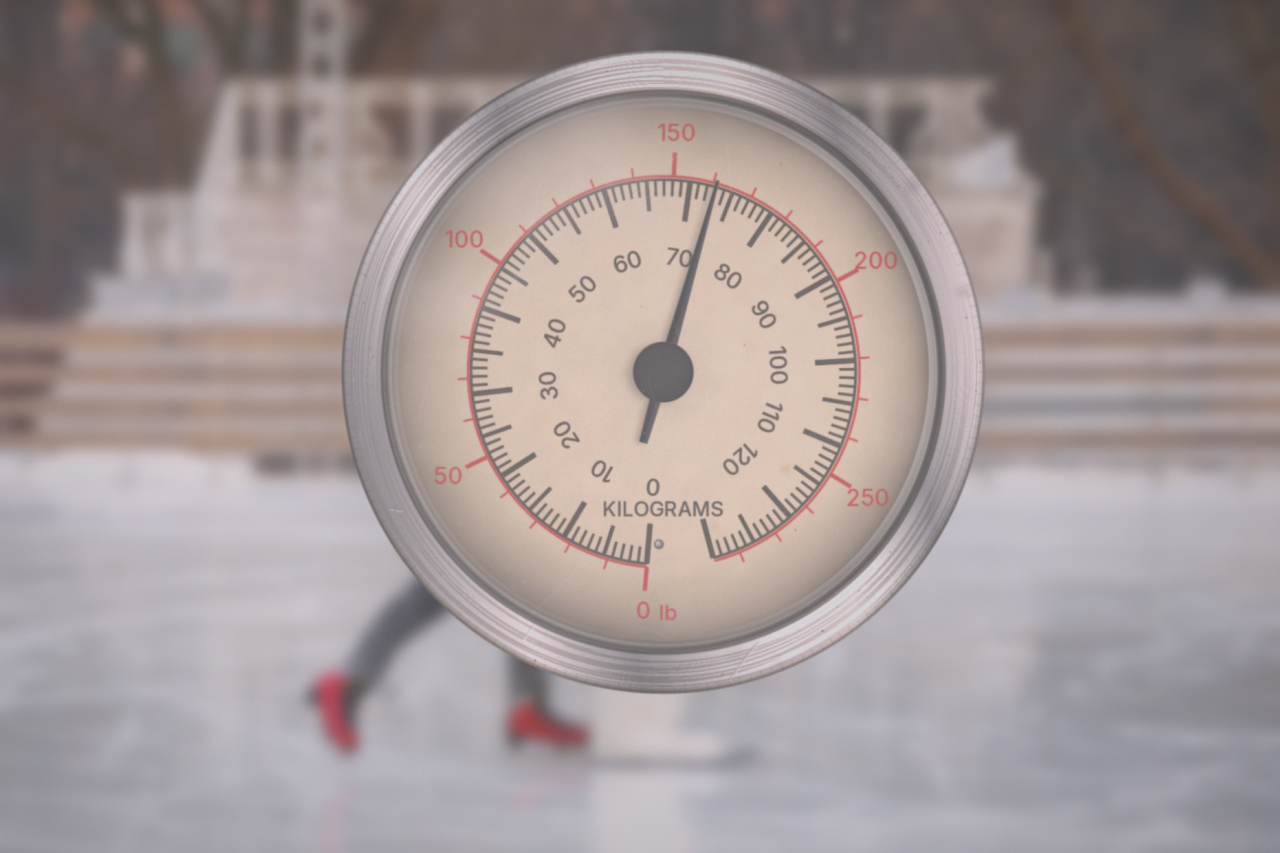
73 kg
